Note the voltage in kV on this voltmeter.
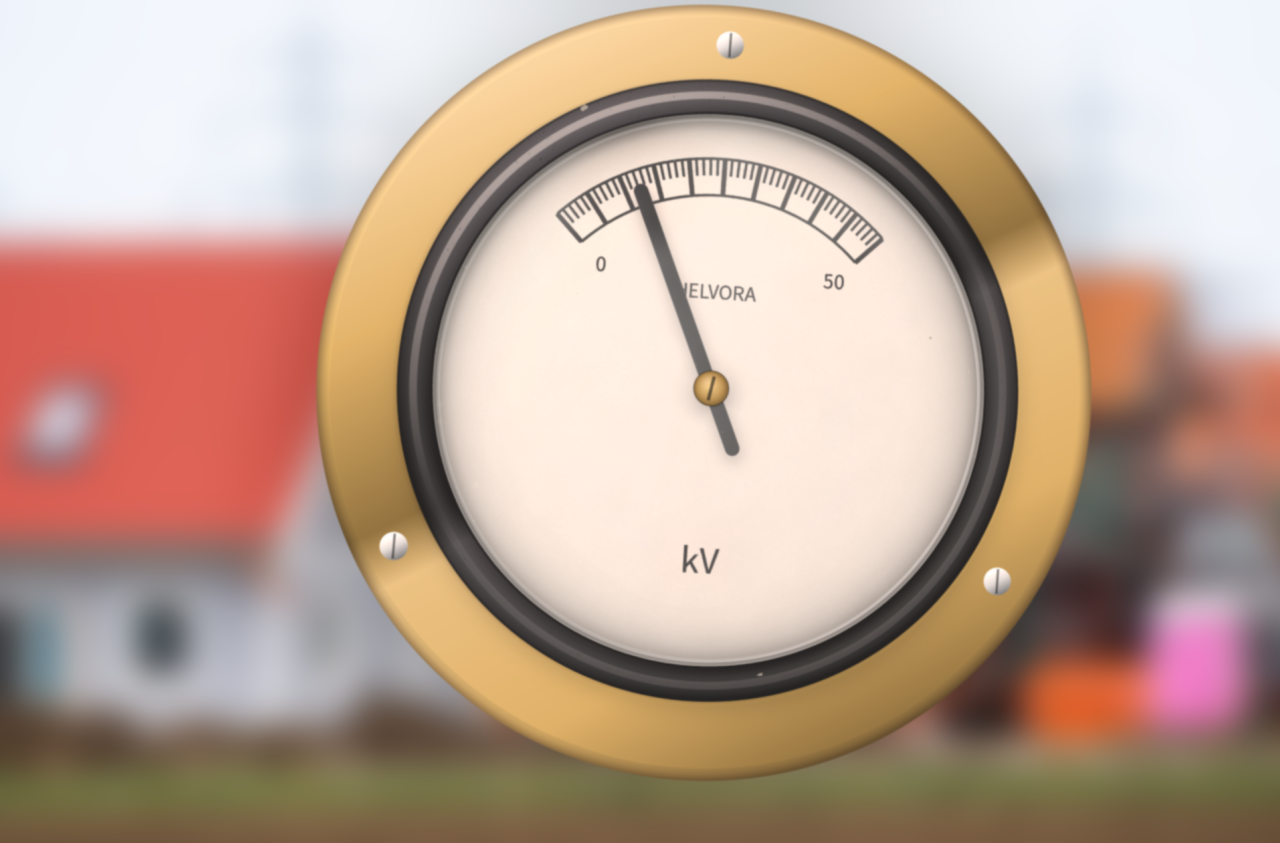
12 kV
